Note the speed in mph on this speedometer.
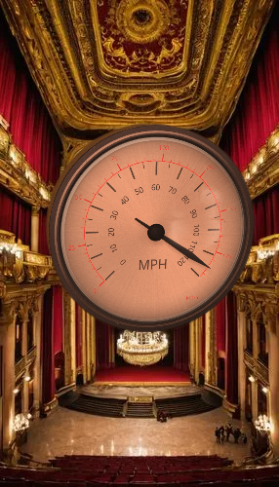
115 mph
